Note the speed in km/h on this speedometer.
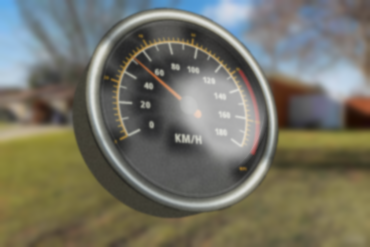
50 km/h
